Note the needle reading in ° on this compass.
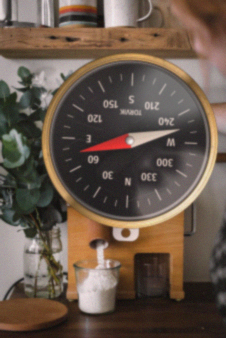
75 °
